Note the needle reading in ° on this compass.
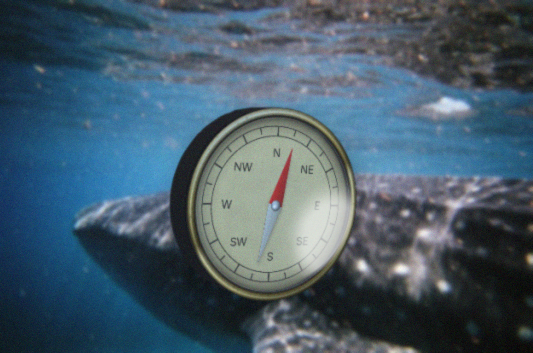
15 °
